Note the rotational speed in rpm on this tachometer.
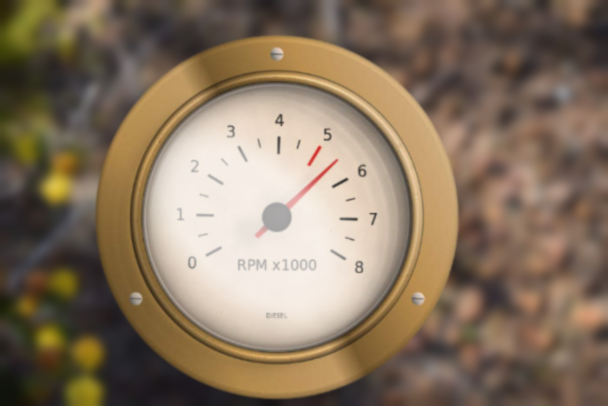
5500 rpm
